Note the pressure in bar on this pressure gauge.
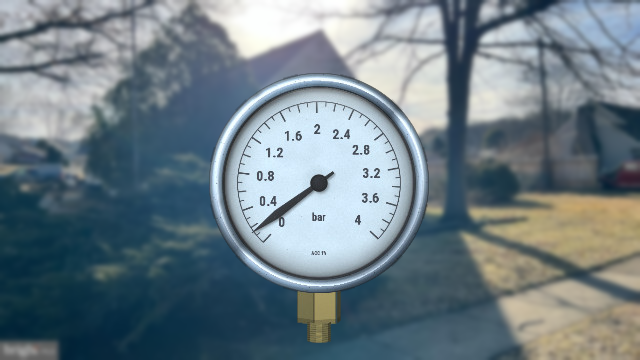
0.15 bar
